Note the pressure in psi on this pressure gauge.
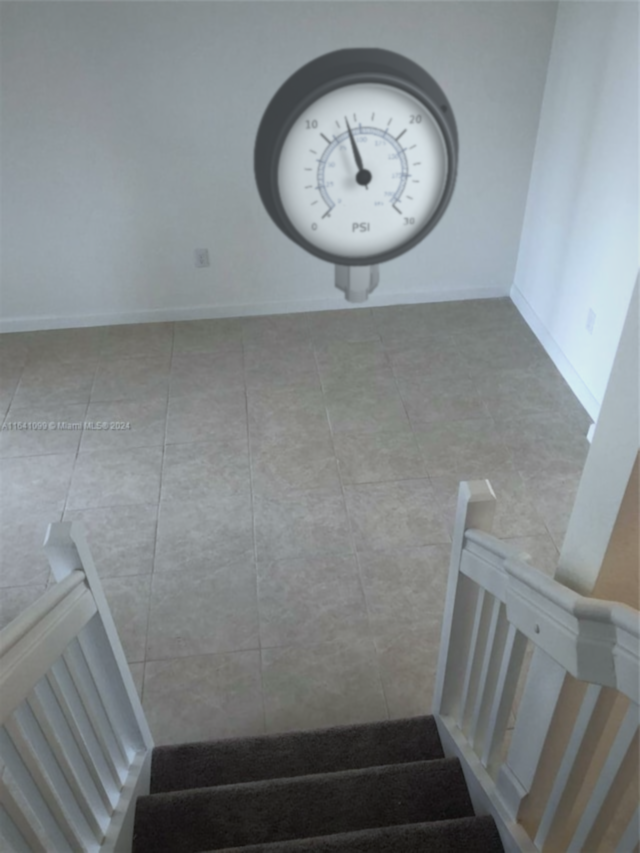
13 psi
